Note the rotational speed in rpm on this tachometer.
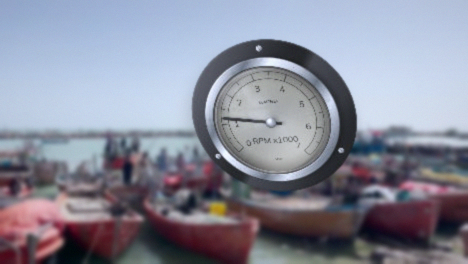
1250 rpm
